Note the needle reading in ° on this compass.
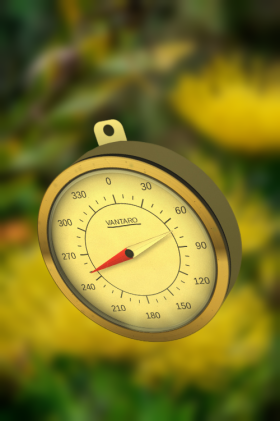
250 °
